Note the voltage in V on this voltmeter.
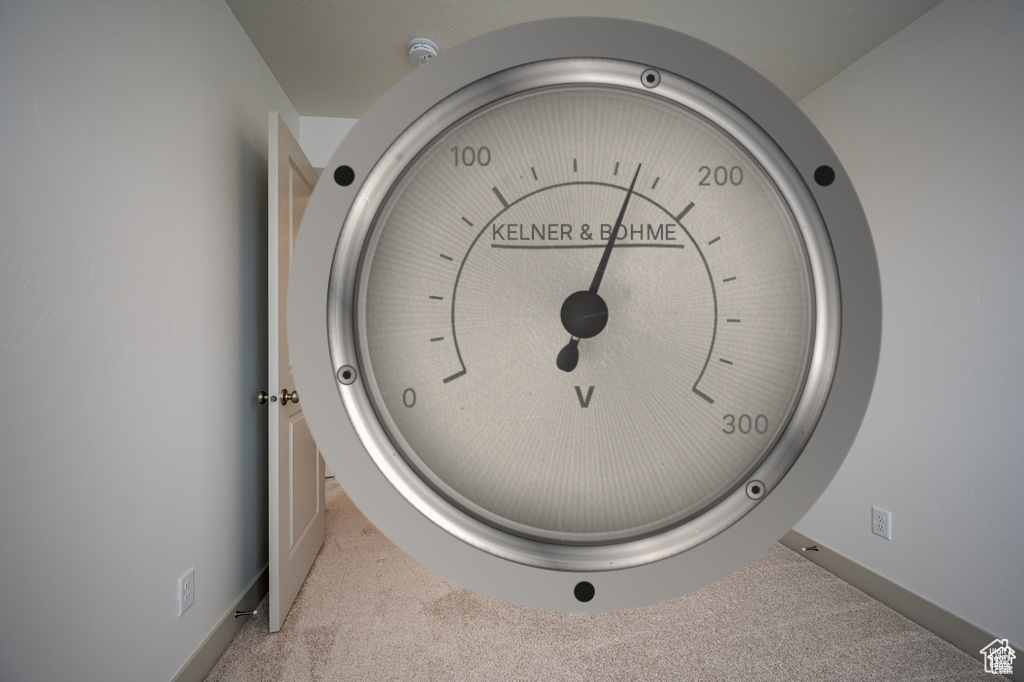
170 V
